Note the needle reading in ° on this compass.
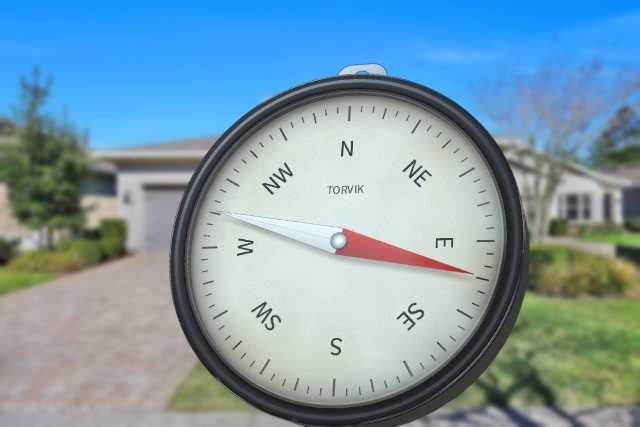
105 °
